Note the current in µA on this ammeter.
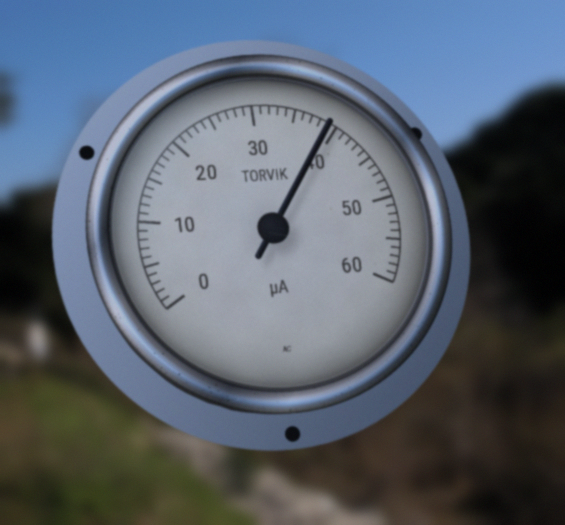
39 µA
